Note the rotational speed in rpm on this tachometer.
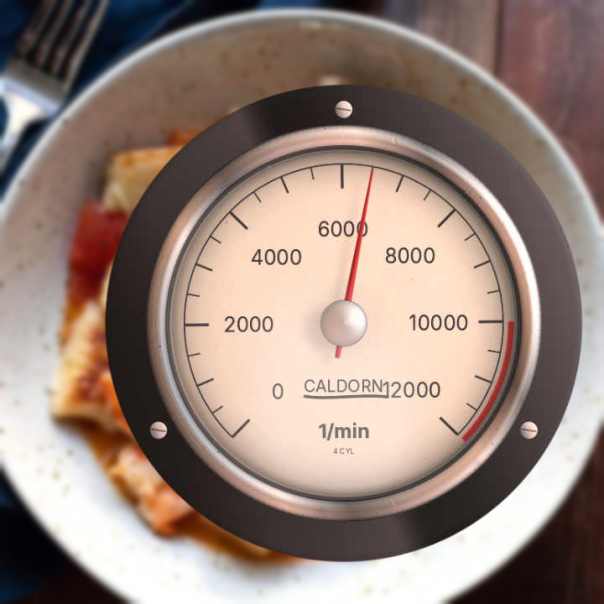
6500 rpm
